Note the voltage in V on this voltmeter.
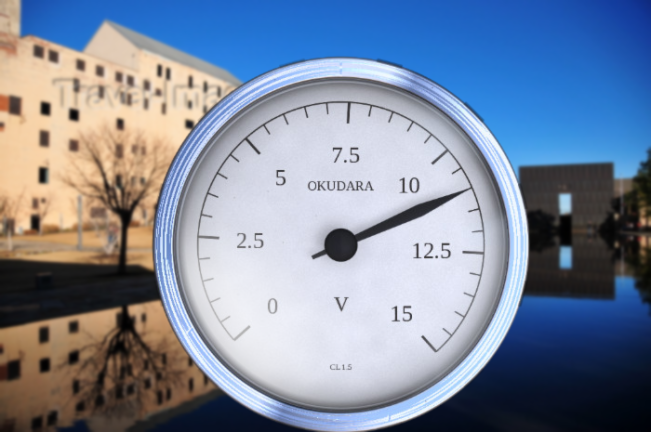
11 V
